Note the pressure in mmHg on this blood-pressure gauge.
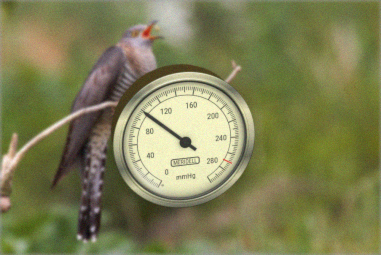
100 mmHg
